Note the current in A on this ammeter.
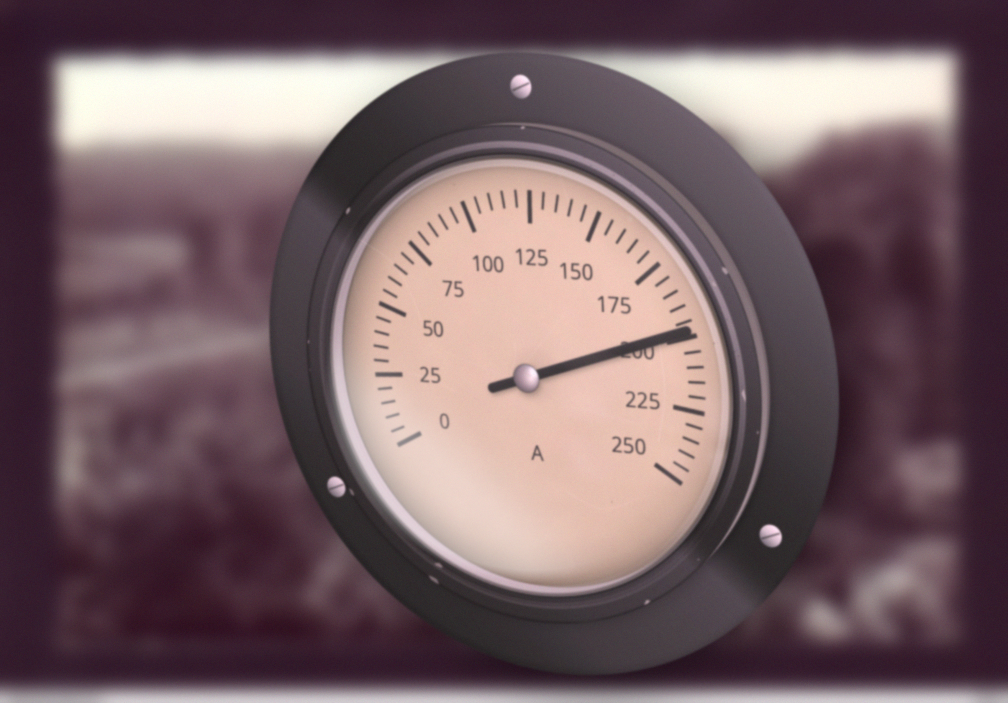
197.5 A
